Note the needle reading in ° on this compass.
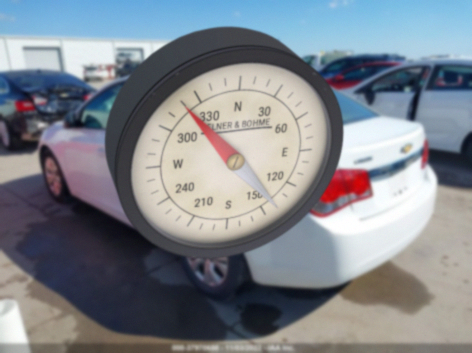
320 °
